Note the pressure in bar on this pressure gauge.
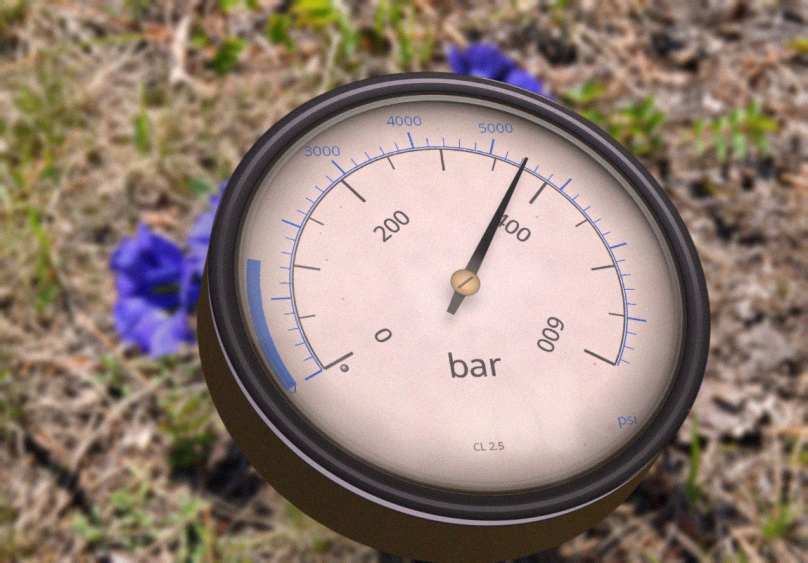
375 bar
